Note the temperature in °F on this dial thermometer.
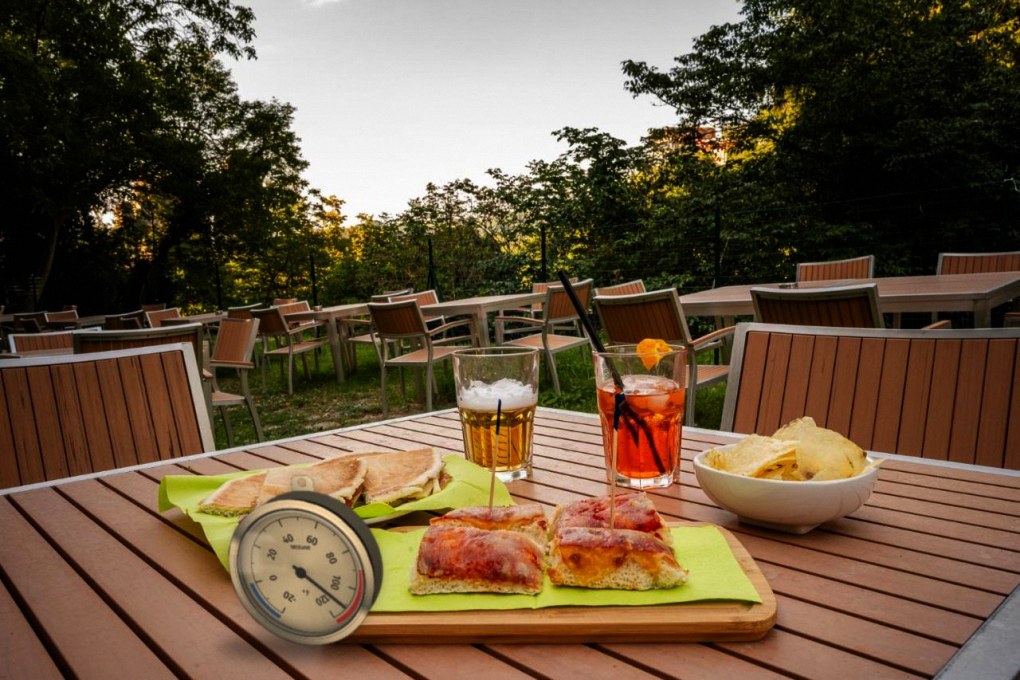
110 °F
